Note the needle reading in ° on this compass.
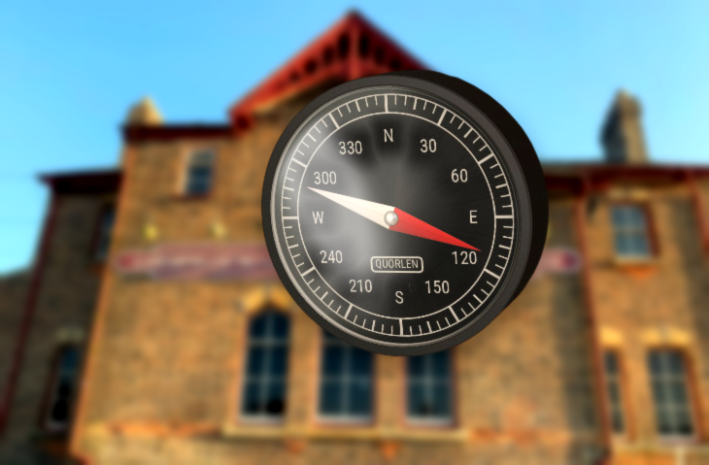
110 °
